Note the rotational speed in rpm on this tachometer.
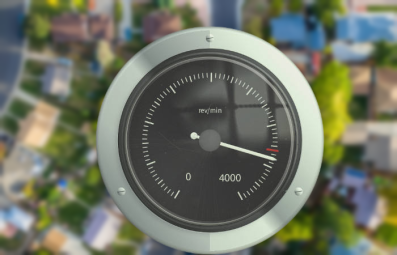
3400 rpm
